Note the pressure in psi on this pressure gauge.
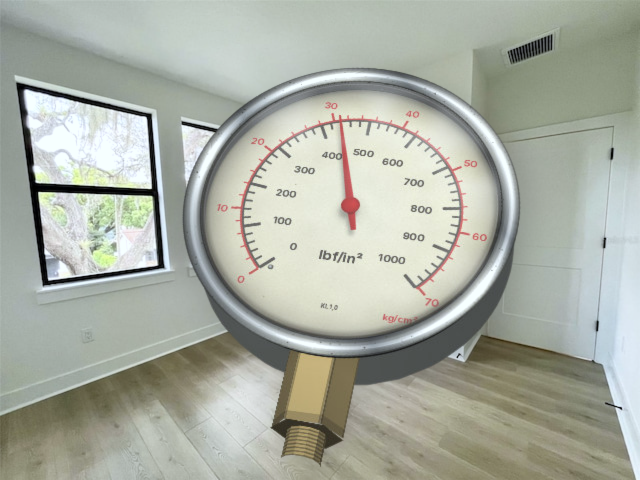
440 psi
